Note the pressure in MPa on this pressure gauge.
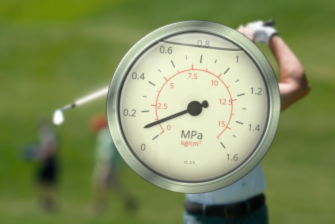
0.1 MPa
